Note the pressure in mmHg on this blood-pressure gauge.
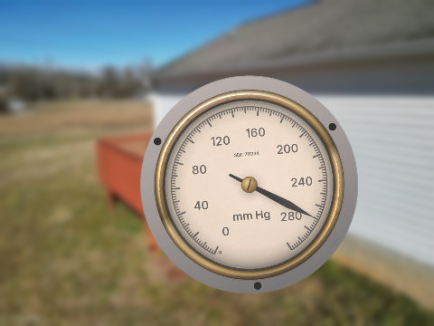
270 mmHg
